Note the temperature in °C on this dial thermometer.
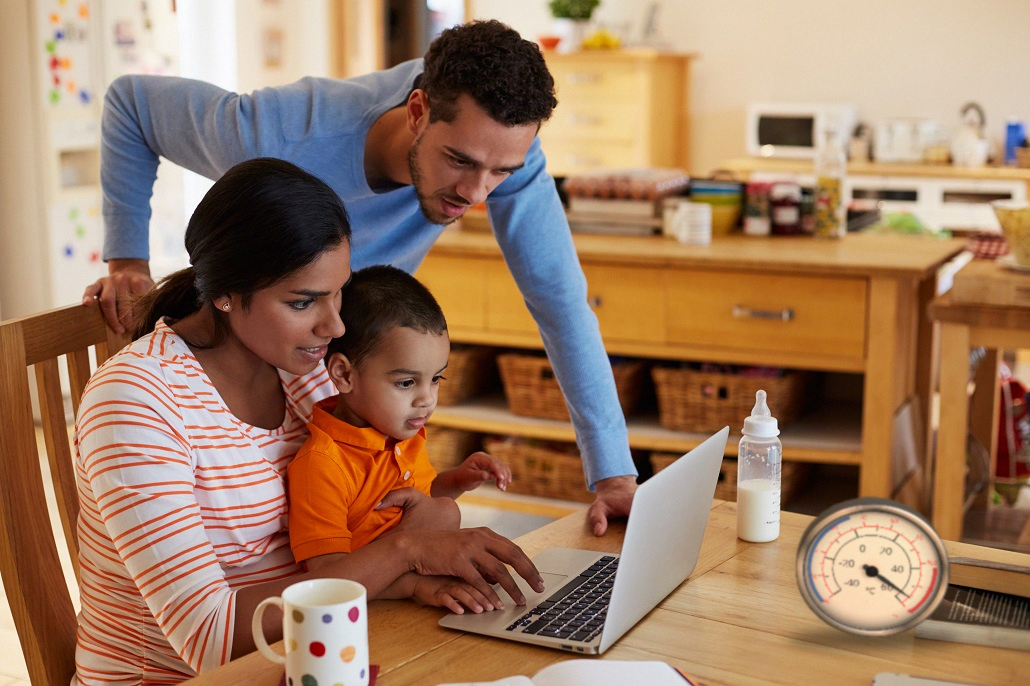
55 °C
